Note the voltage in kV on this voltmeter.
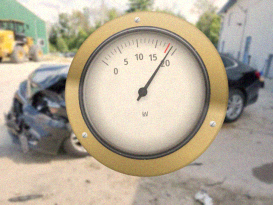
19 kV
